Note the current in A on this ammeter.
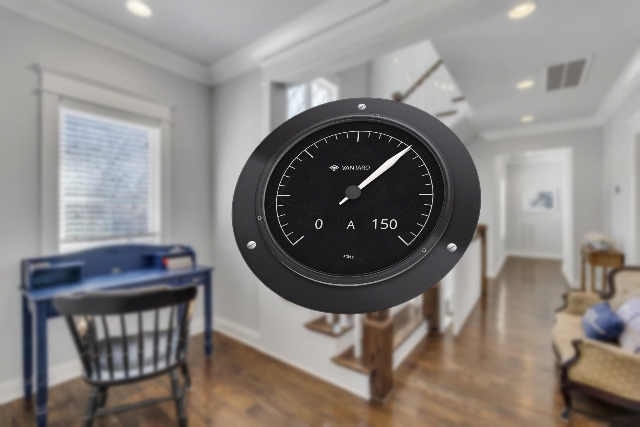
100 A
